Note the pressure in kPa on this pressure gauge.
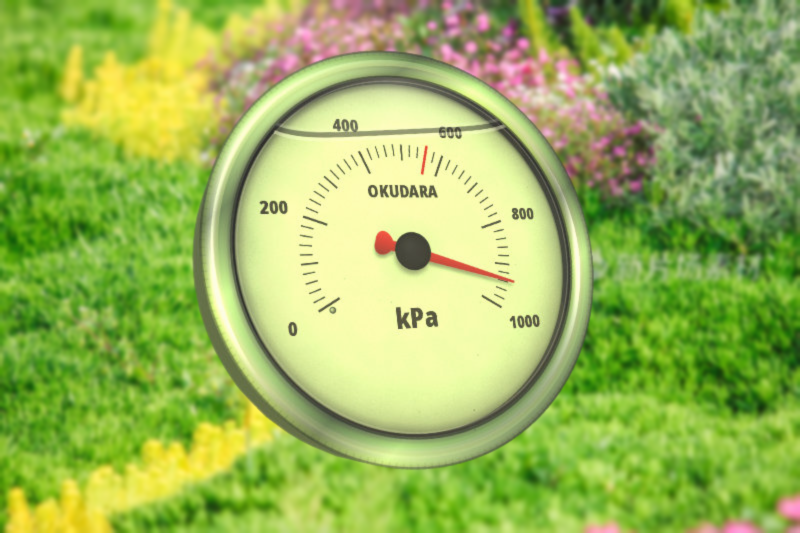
940 kPa
